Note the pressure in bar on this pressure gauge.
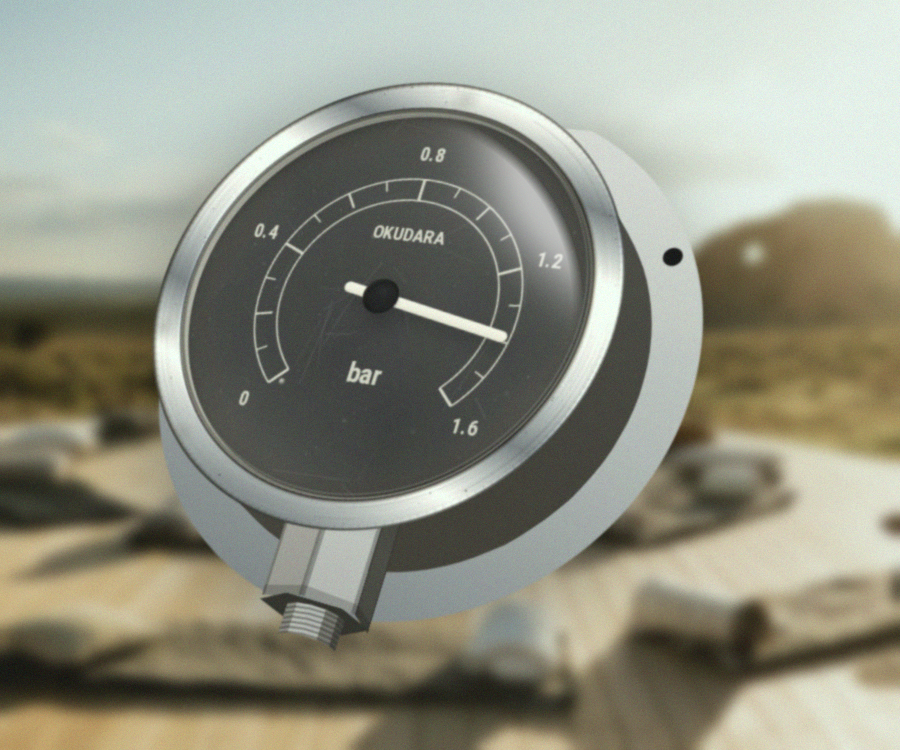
1.4 bar
